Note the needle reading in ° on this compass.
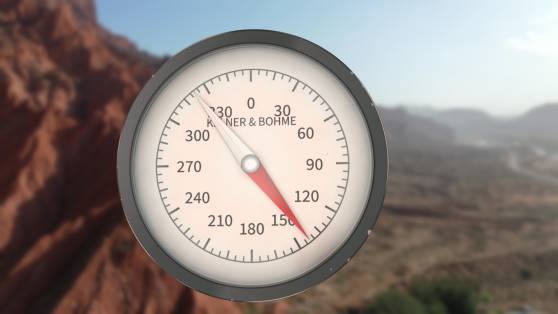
142.5 °
